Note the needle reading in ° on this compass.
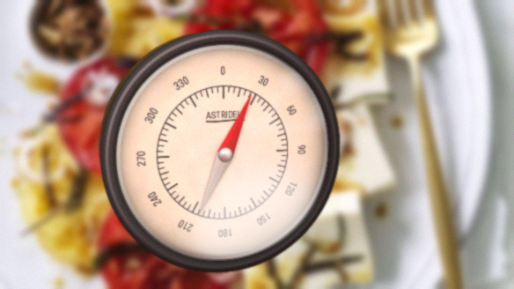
25 °
